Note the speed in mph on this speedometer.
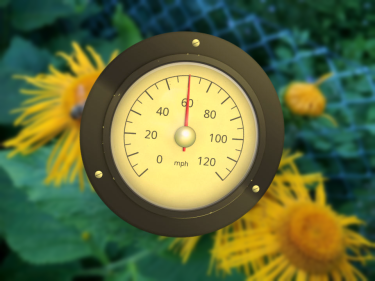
60 mph
